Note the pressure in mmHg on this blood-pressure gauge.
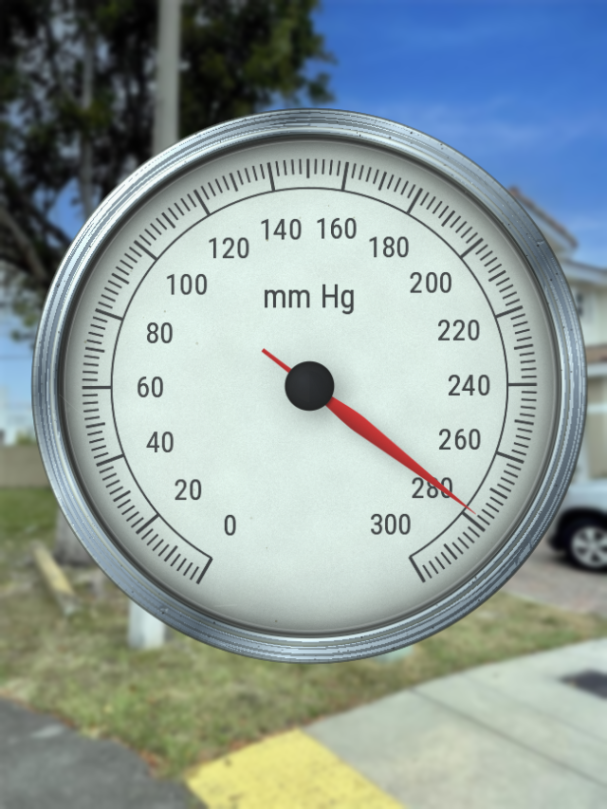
278 mmHg
